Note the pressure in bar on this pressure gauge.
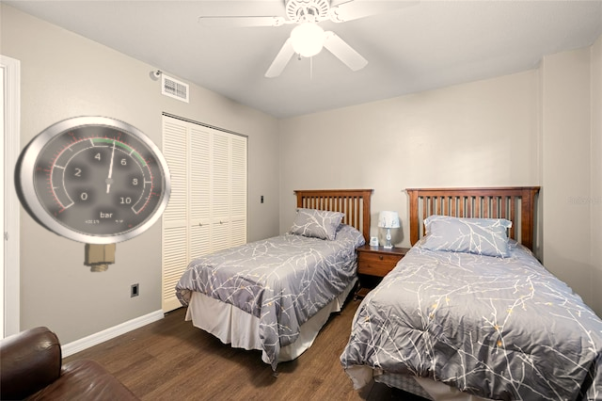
5 bar
